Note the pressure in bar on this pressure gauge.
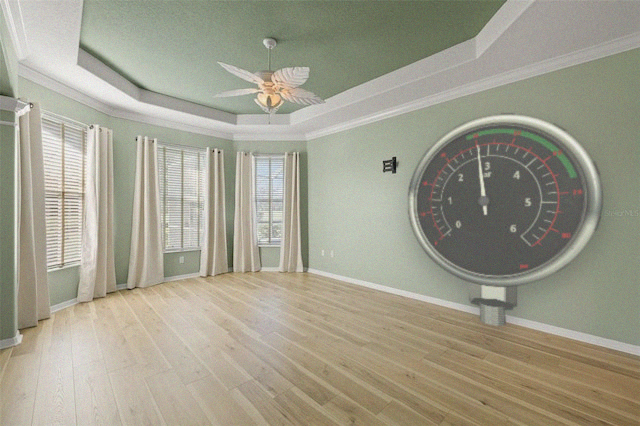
2.8 bar
